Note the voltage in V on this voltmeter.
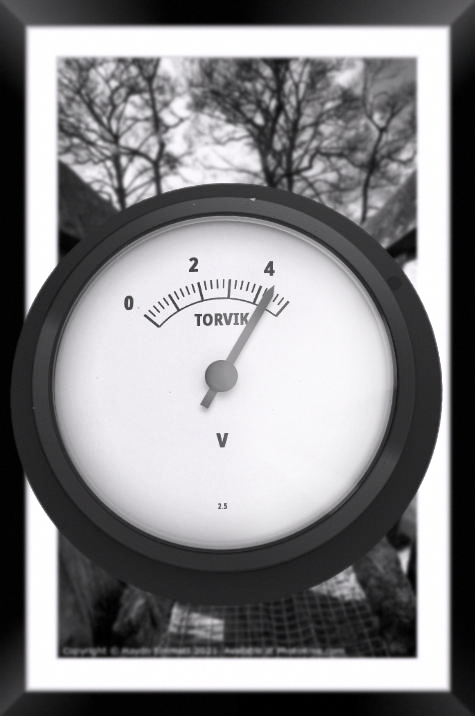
4.4 V
